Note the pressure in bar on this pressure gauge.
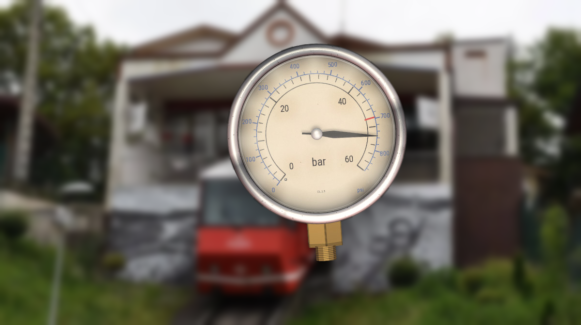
52 bar
